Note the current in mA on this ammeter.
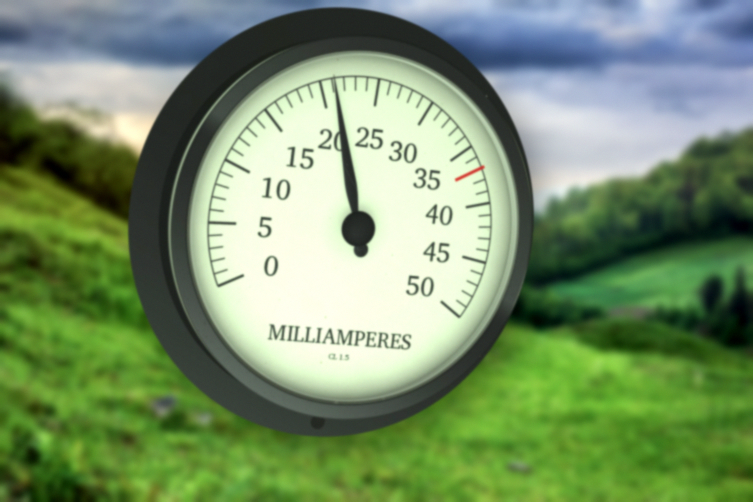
21 mA
